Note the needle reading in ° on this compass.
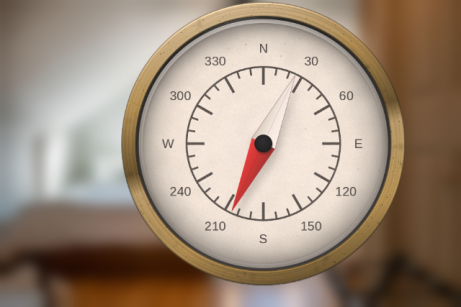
205 °
